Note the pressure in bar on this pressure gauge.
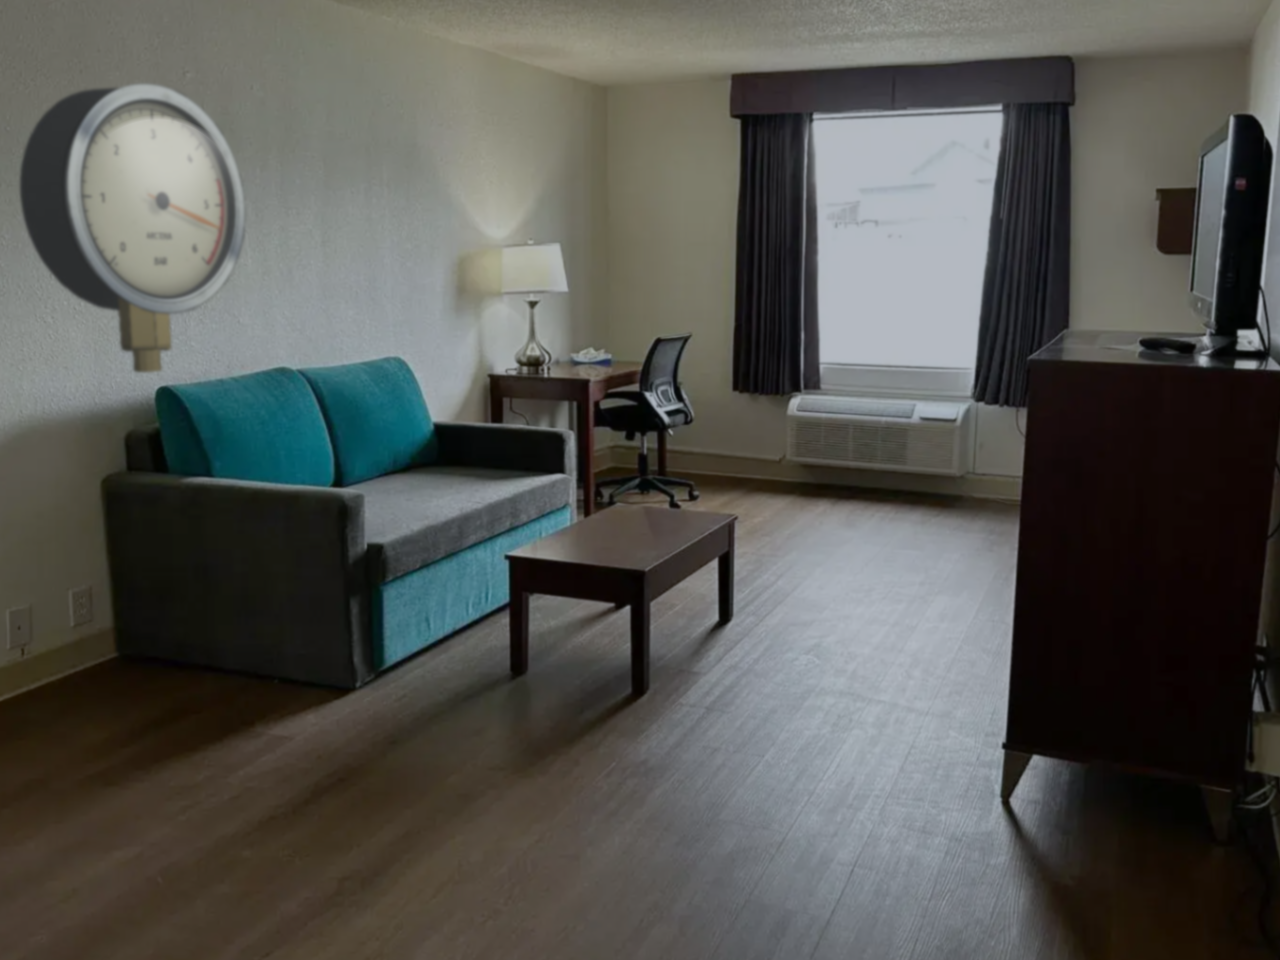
5.4 bar
